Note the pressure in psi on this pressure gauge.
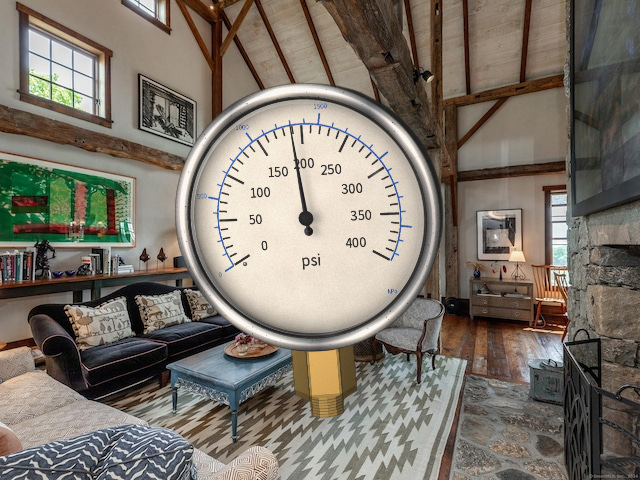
190 psi
